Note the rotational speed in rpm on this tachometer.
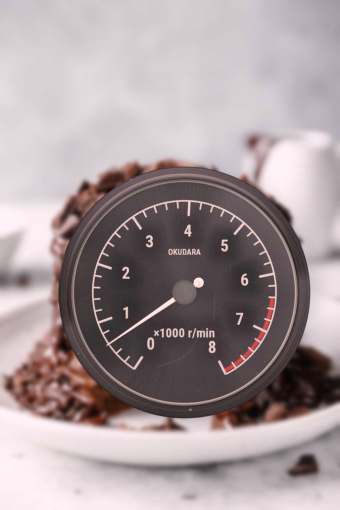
600 rpm
